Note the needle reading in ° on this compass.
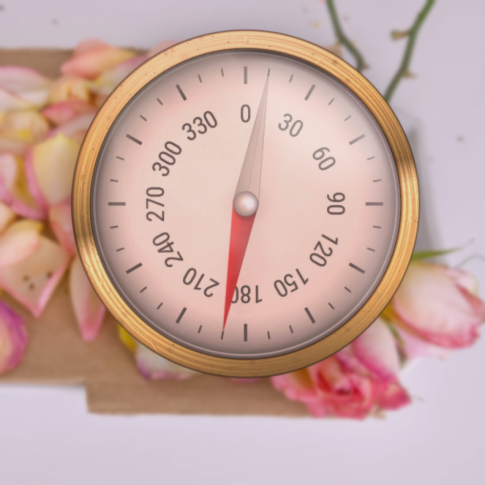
190 °
